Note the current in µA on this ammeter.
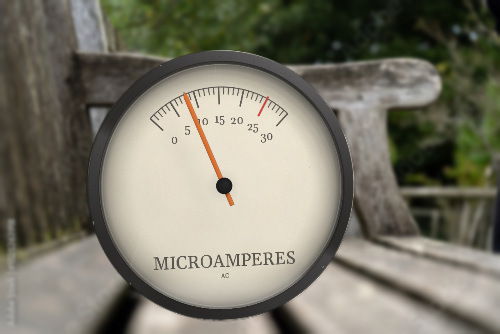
8 µA
